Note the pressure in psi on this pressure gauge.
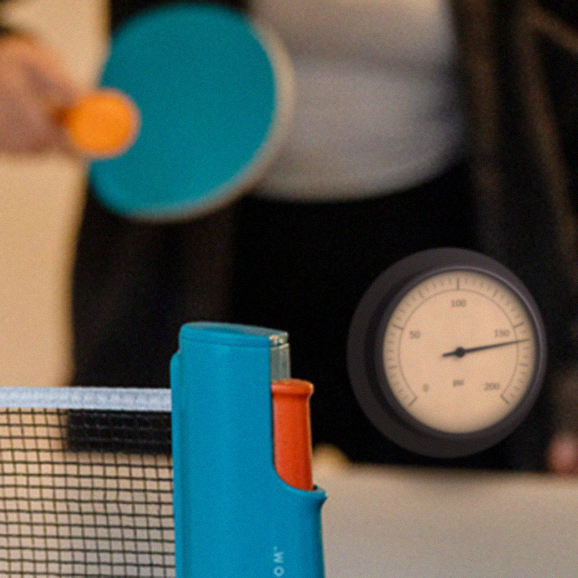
160 psi
